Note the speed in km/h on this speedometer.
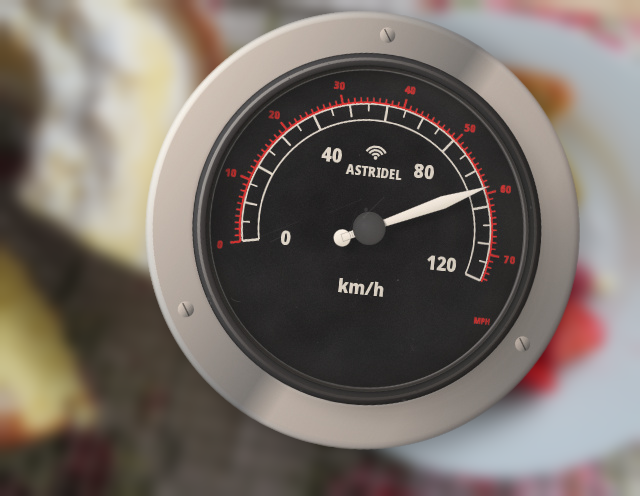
95 km/h
